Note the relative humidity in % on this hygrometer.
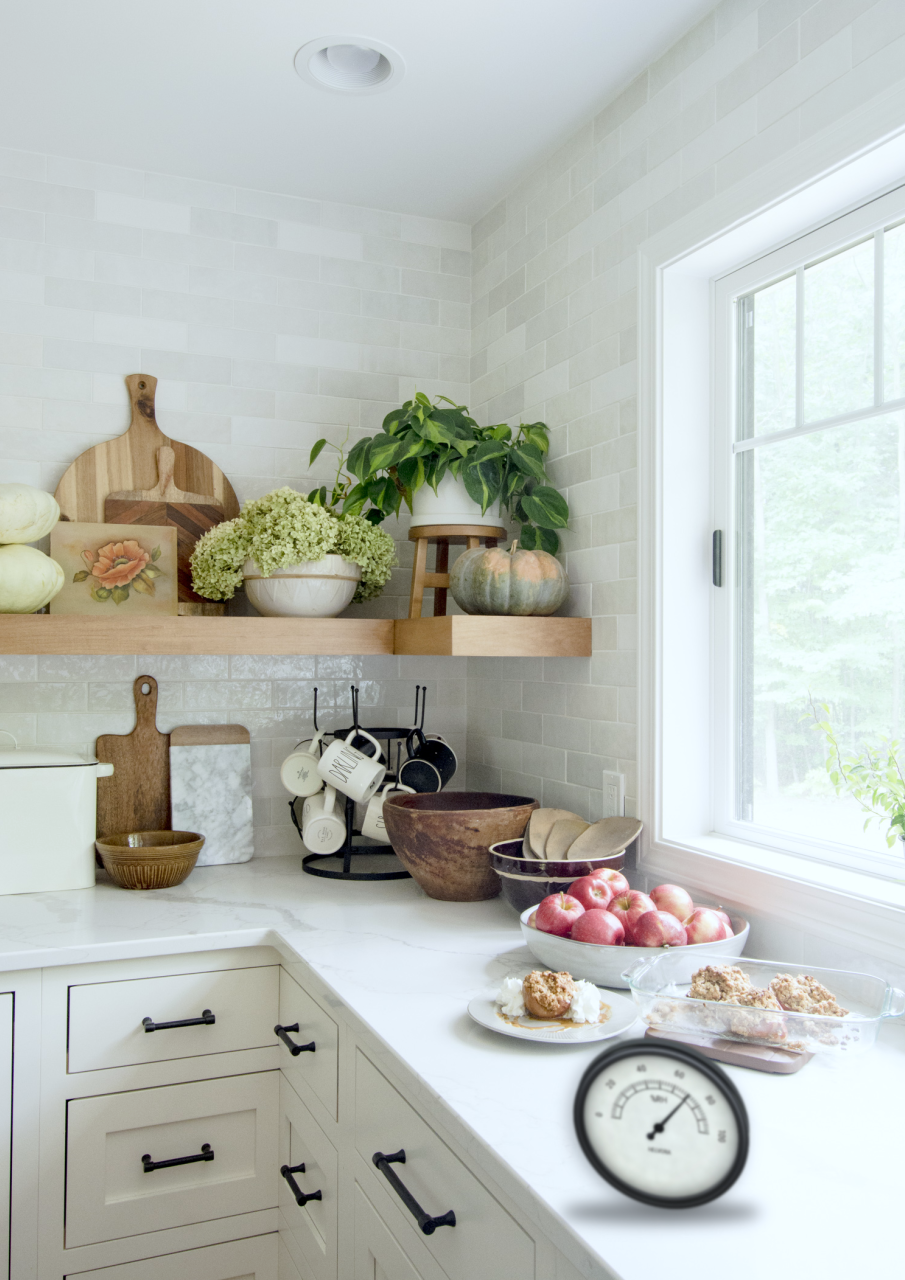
70 %
